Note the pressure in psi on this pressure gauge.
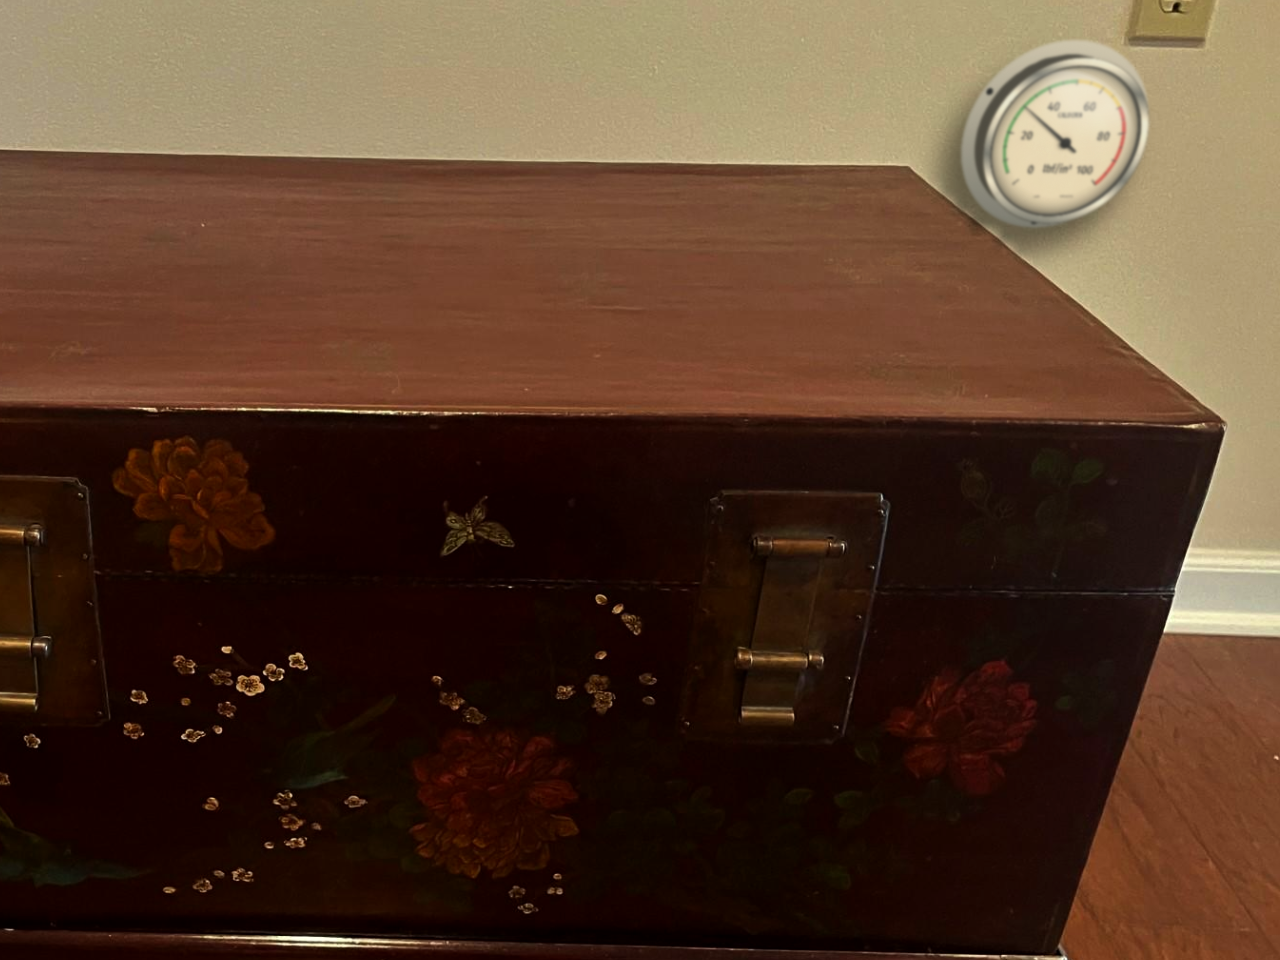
30 psi
